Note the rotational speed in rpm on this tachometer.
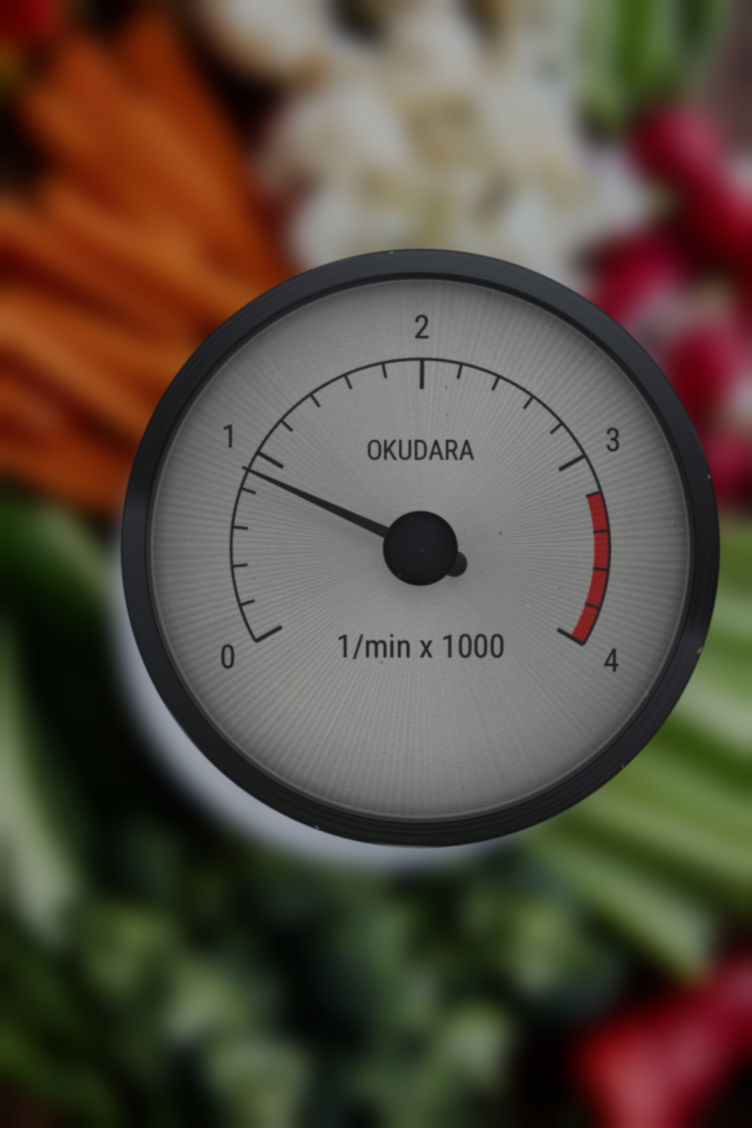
900 rpm
